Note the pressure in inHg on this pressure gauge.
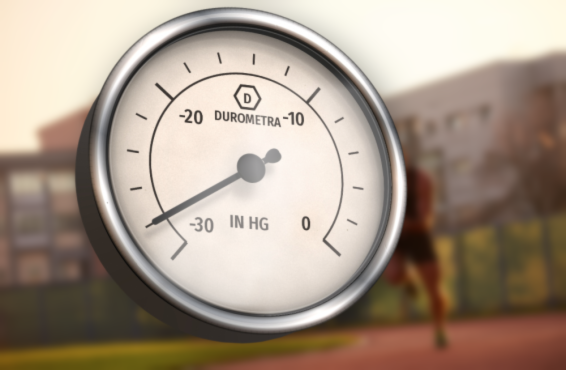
-28 inHg
